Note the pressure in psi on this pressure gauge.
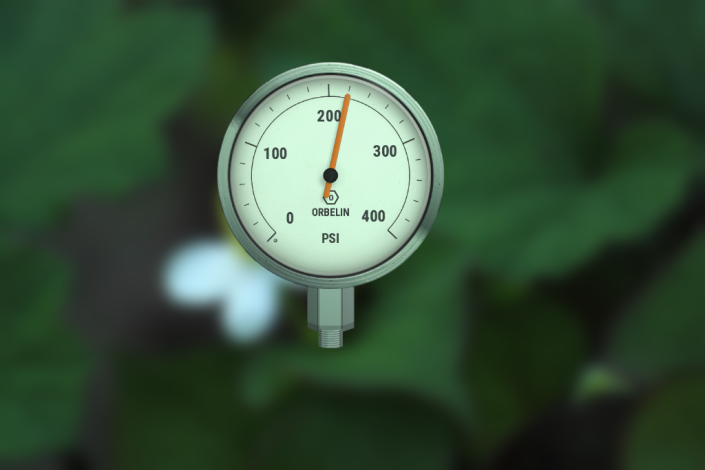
220 psi
